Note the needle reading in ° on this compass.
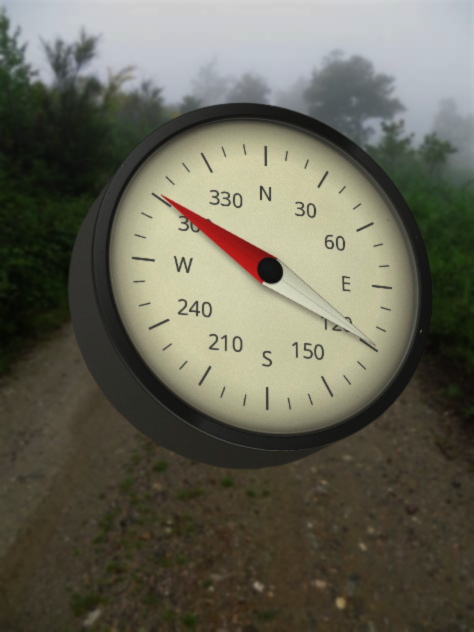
300 °
